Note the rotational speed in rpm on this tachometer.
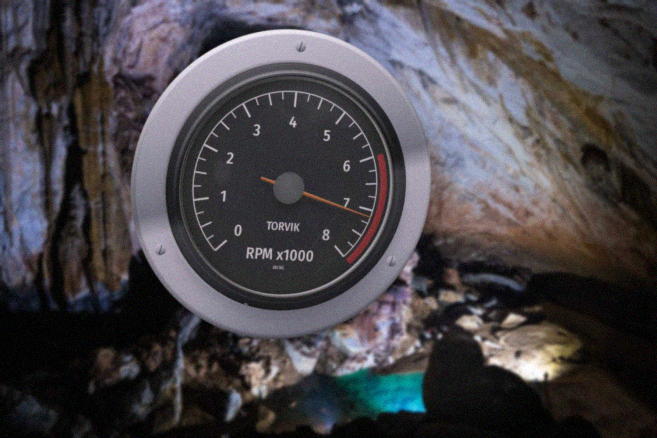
7125 rpm
